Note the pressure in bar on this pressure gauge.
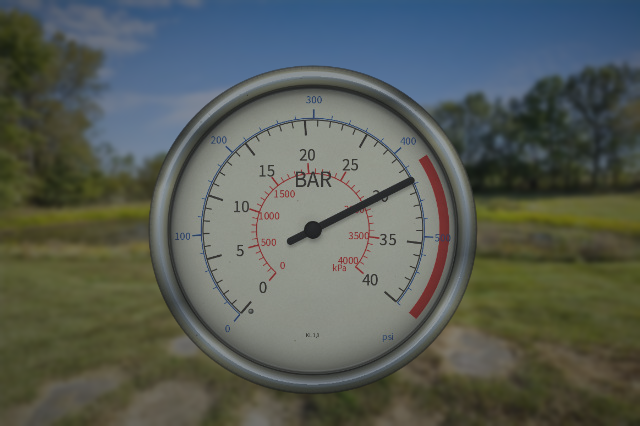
30 bar
